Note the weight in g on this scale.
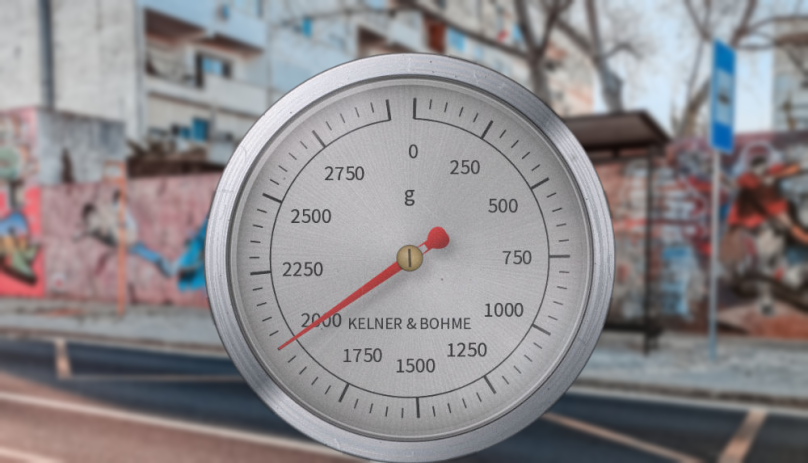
2000 g
